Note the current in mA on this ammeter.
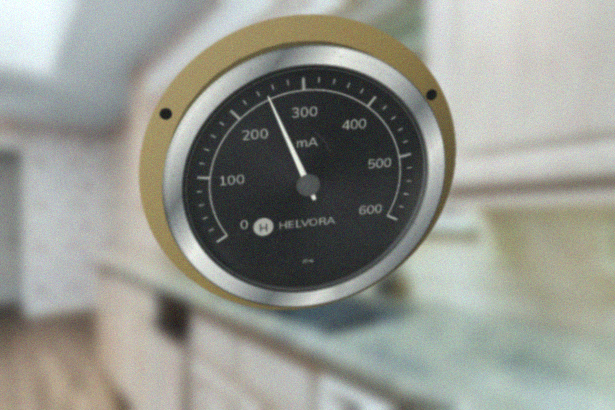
250 mA
